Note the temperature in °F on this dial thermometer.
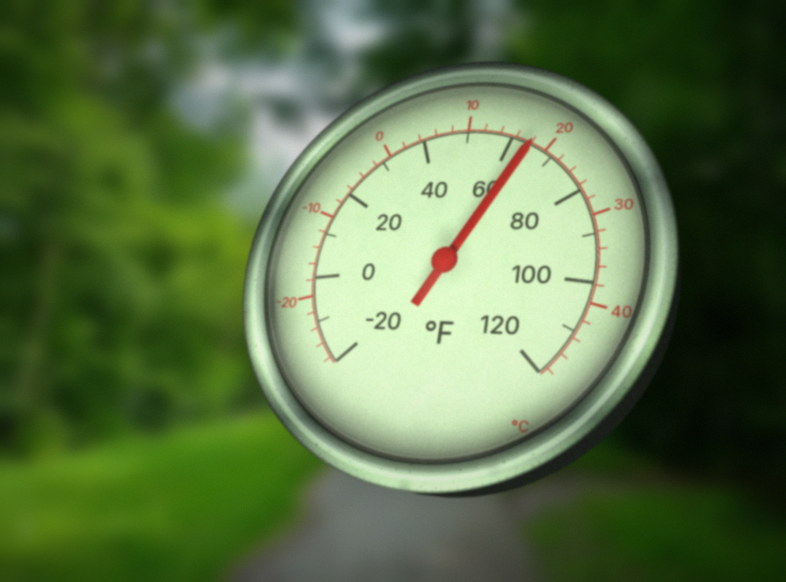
65 °F
